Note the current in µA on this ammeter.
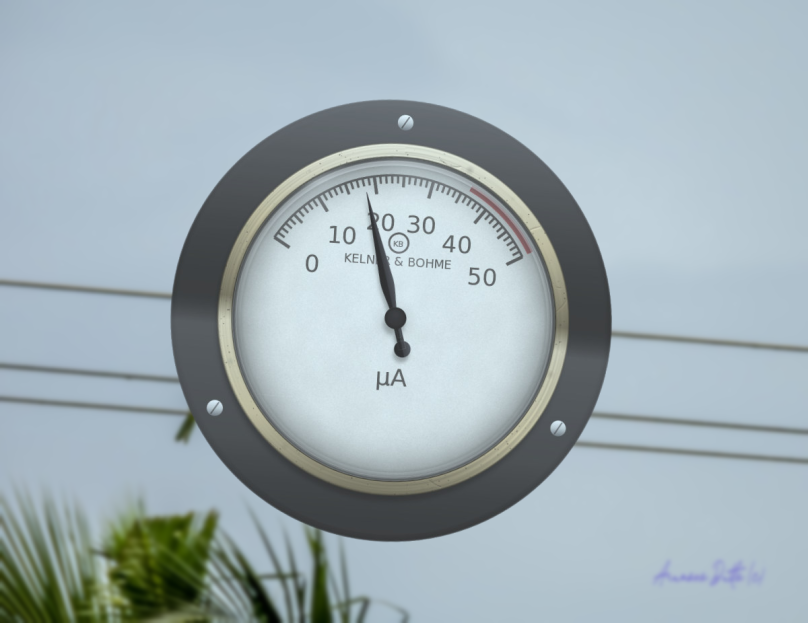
18 µA
